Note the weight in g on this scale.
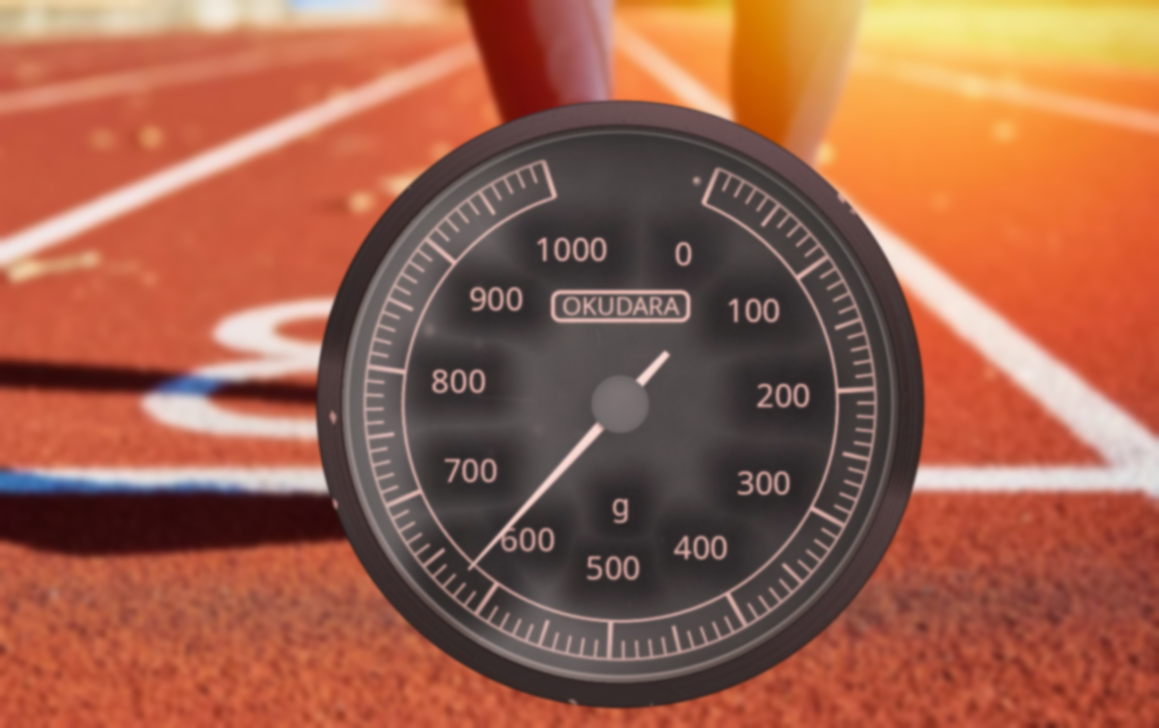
625 g
